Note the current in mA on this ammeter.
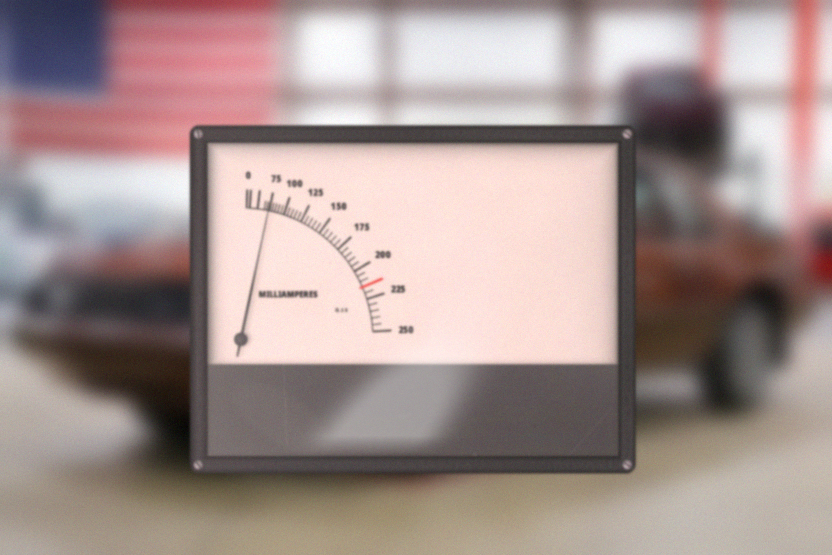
75 mA
